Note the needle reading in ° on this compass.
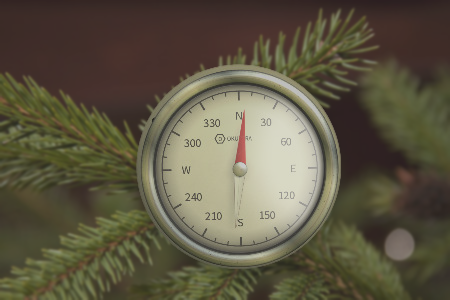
5 °
